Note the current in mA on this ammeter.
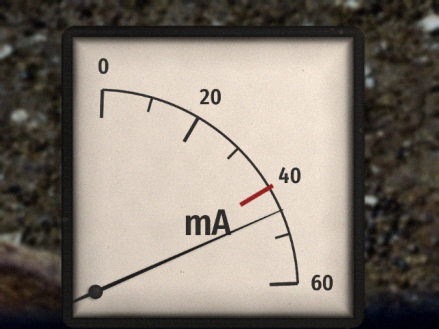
45 mA
